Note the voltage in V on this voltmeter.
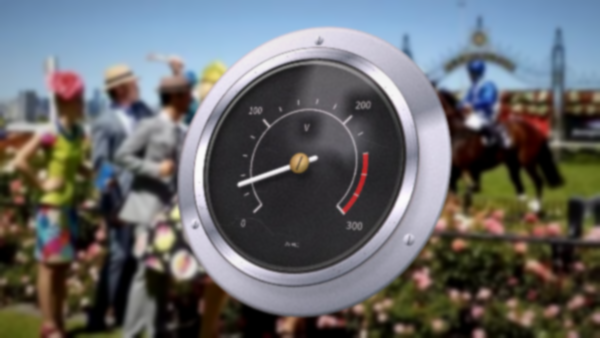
30 V
